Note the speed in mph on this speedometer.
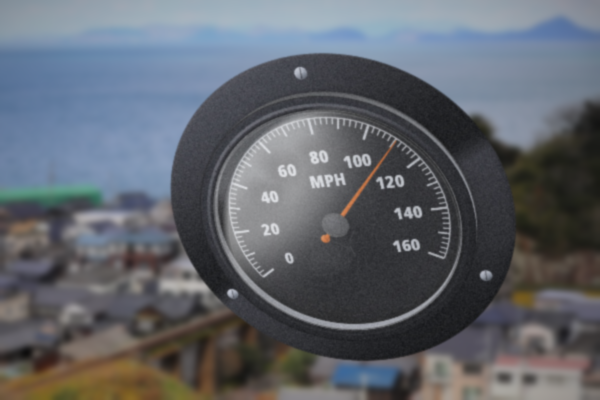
110 mph
